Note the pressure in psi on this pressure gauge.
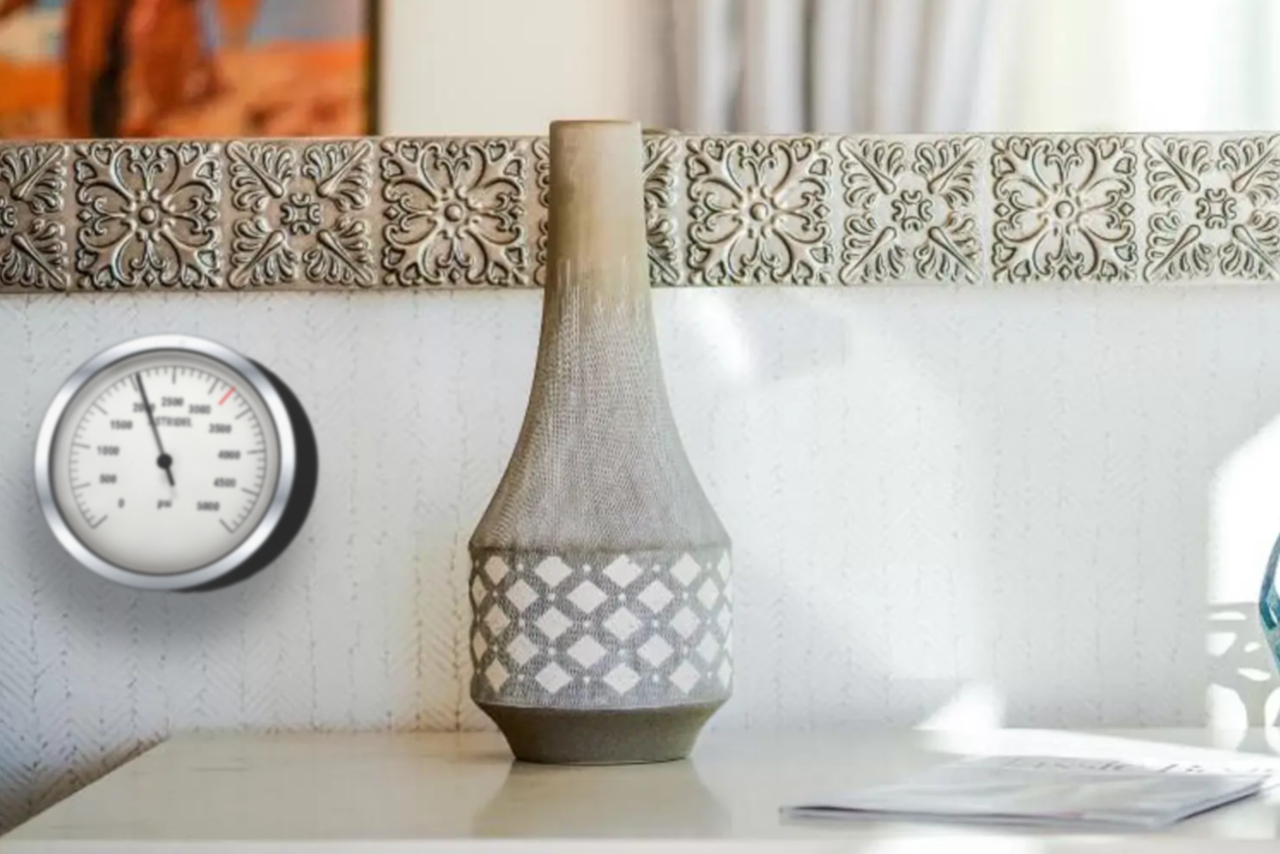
2100 psi
